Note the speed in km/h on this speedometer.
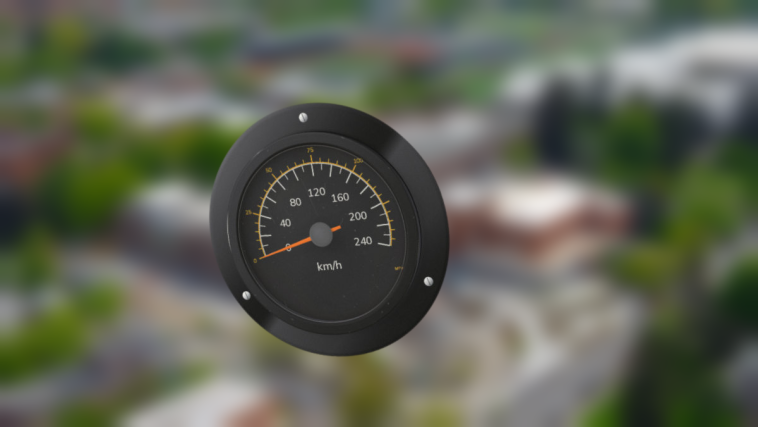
0 km/h
